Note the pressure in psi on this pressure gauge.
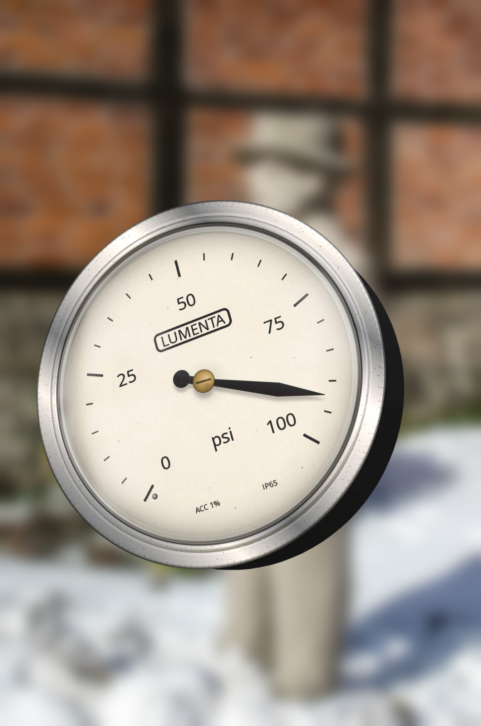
92.5 psi
